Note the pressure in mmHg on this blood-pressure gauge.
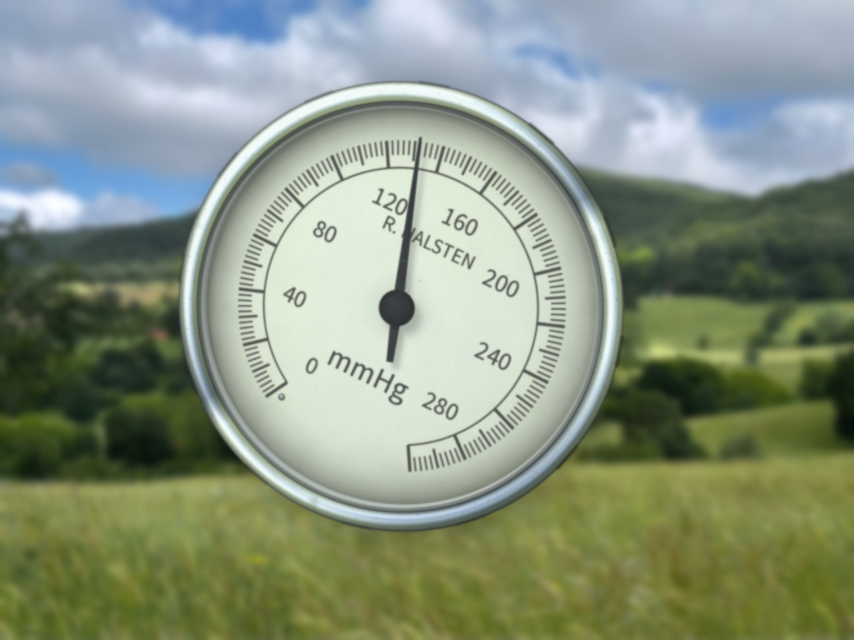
132 mmHg
